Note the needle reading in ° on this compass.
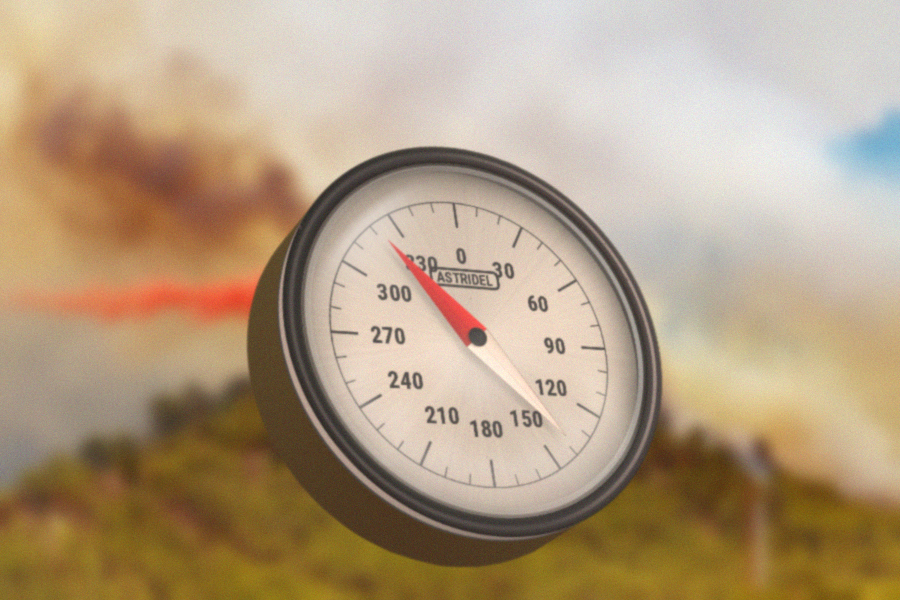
320 °
